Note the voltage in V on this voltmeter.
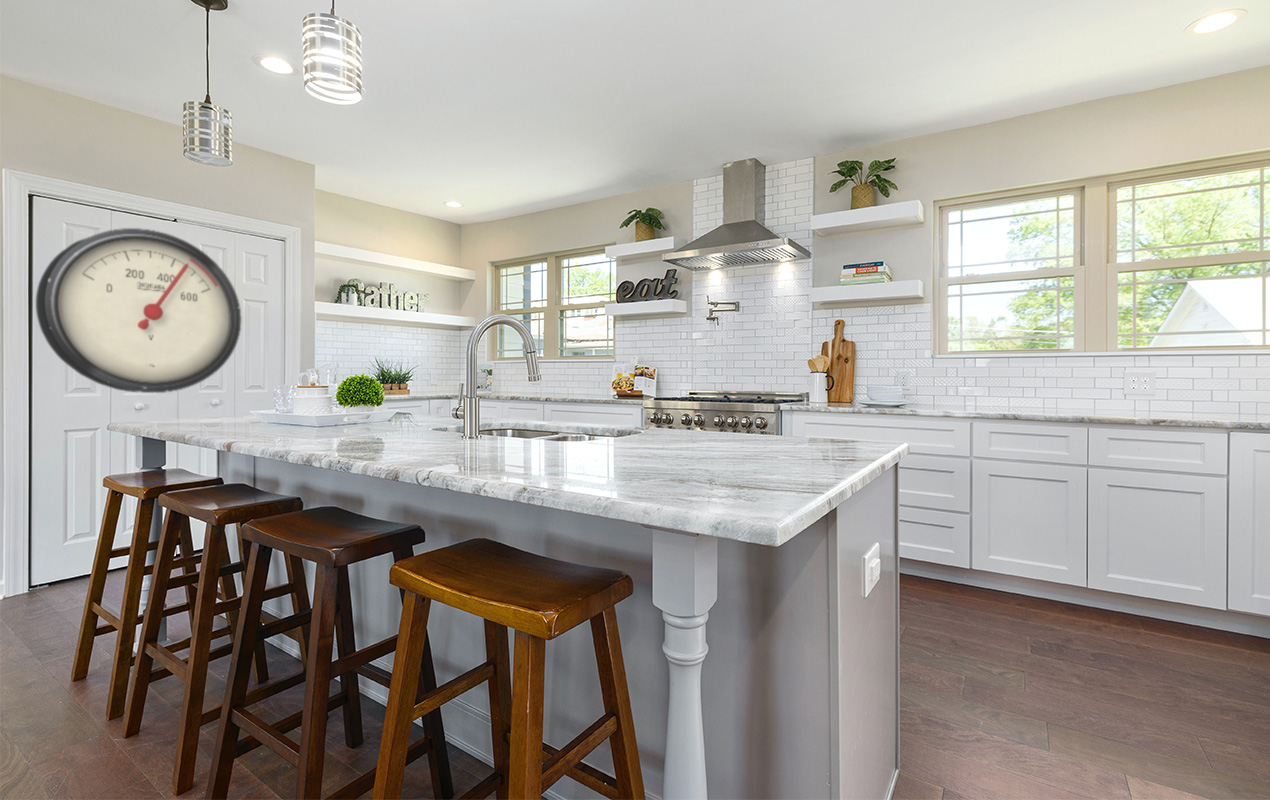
450 V
